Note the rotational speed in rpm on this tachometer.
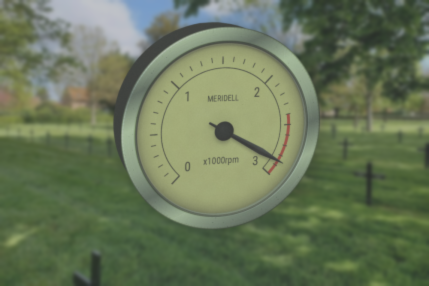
2850 rpm
